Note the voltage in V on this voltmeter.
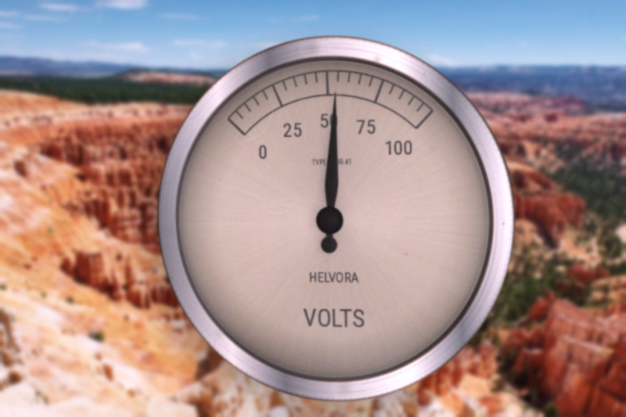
55 V
